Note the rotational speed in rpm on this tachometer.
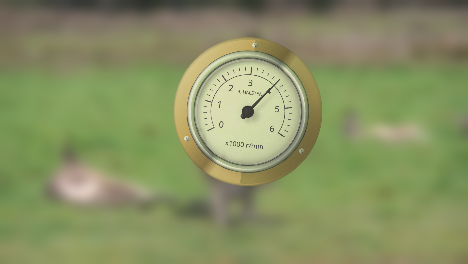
4000 rpm
